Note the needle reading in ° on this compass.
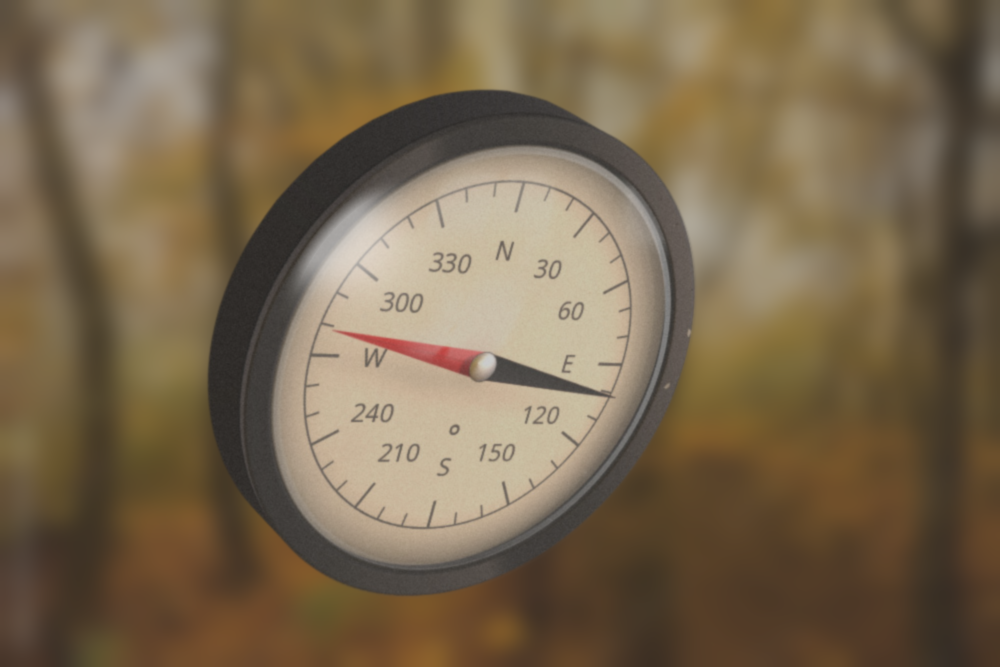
280 °
